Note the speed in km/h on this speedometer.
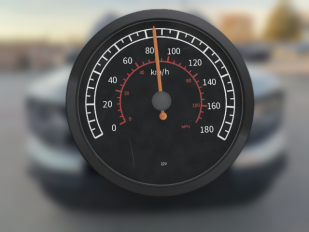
85 km/h
